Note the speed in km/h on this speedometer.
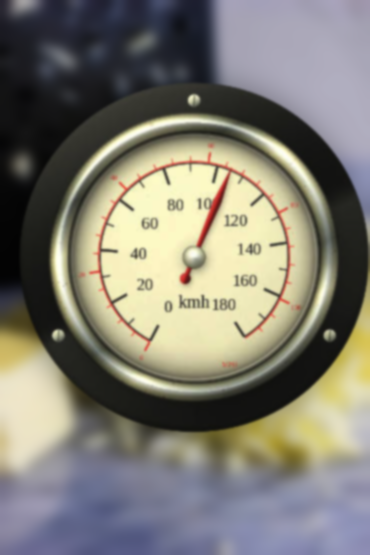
105 km/h
